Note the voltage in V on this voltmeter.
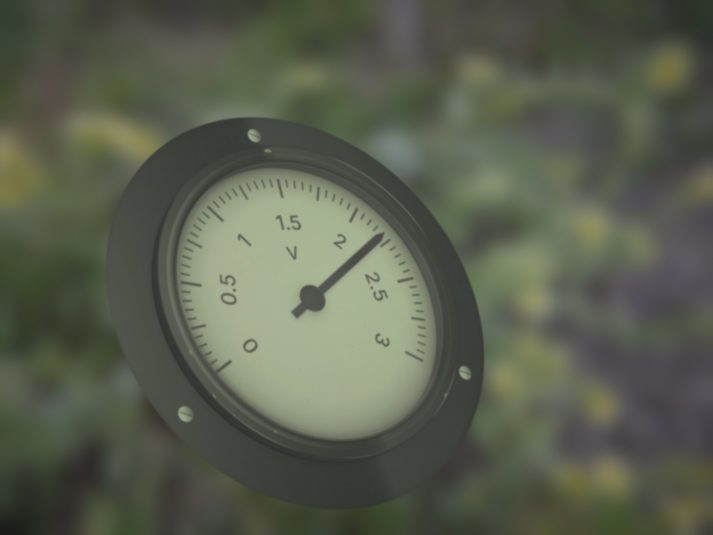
2.2 V
